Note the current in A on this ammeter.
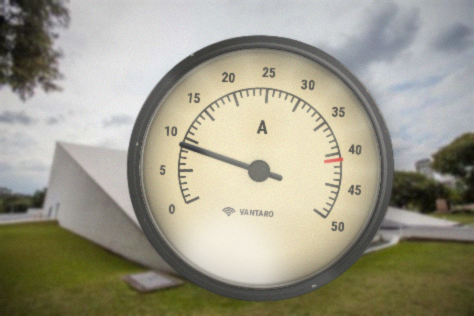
9 A
